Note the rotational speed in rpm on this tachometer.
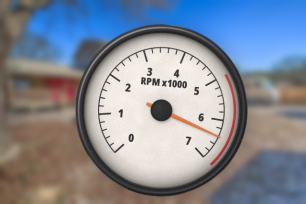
6400 rpm
